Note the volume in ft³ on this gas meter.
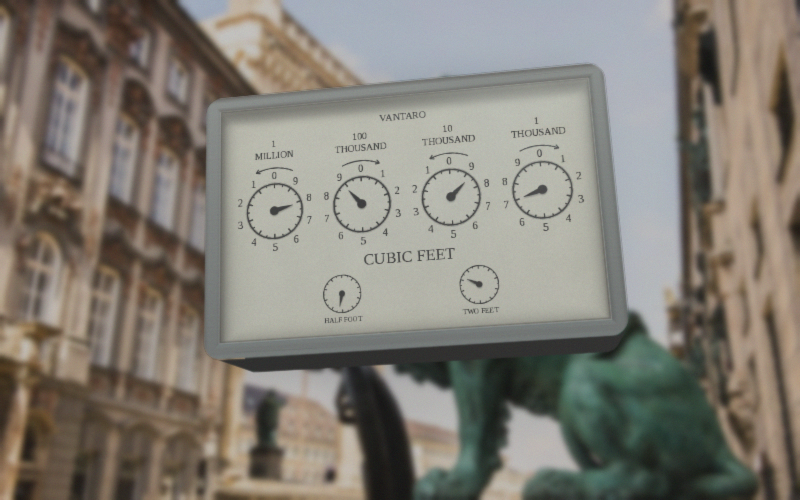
788700 ft³
